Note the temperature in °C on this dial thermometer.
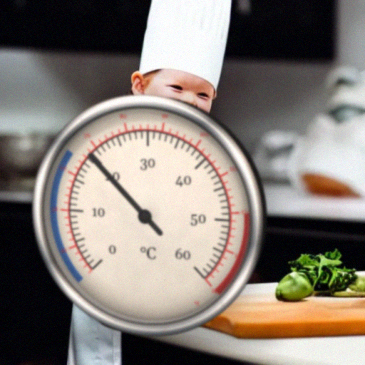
20 °C
